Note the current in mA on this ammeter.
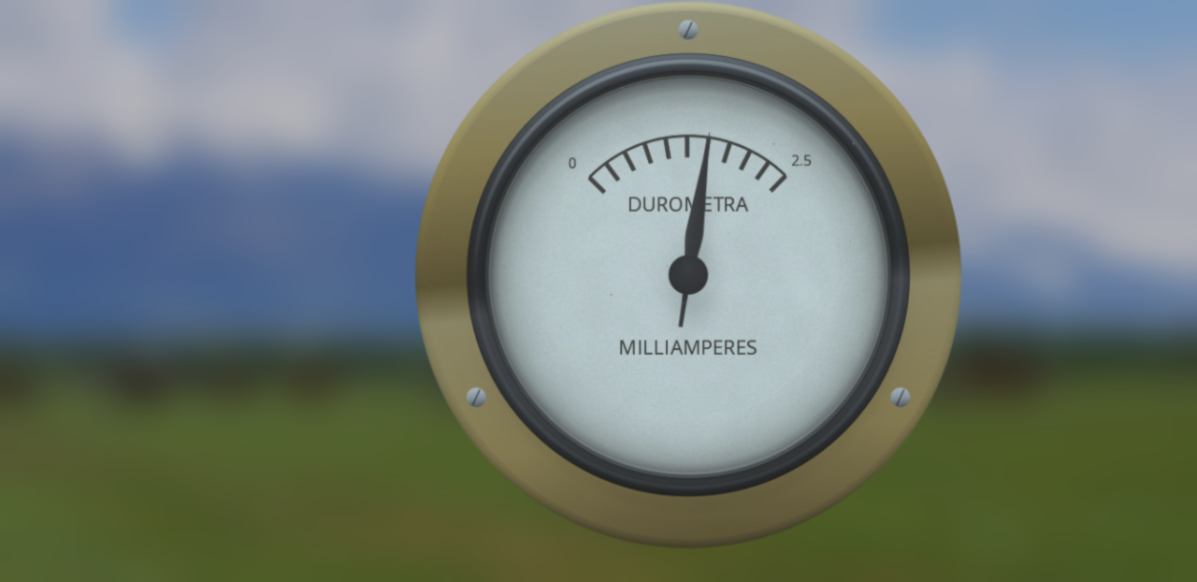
1.5 mA
